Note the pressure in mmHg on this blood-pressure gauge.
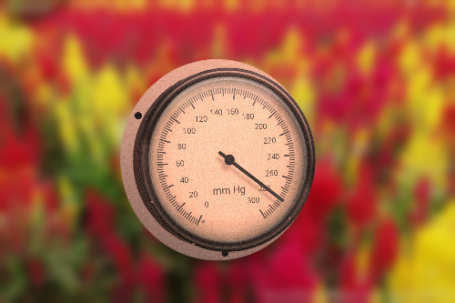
280 mmHg
